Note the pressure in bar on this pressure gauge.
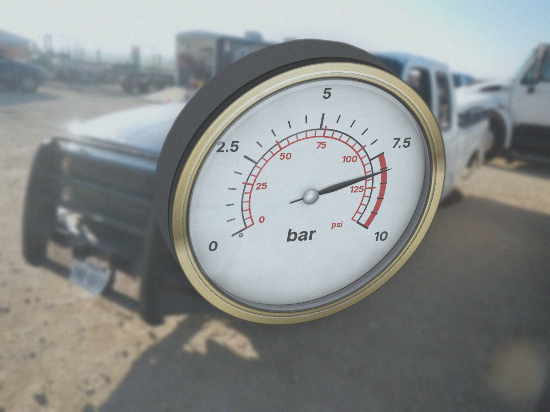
8 bar
